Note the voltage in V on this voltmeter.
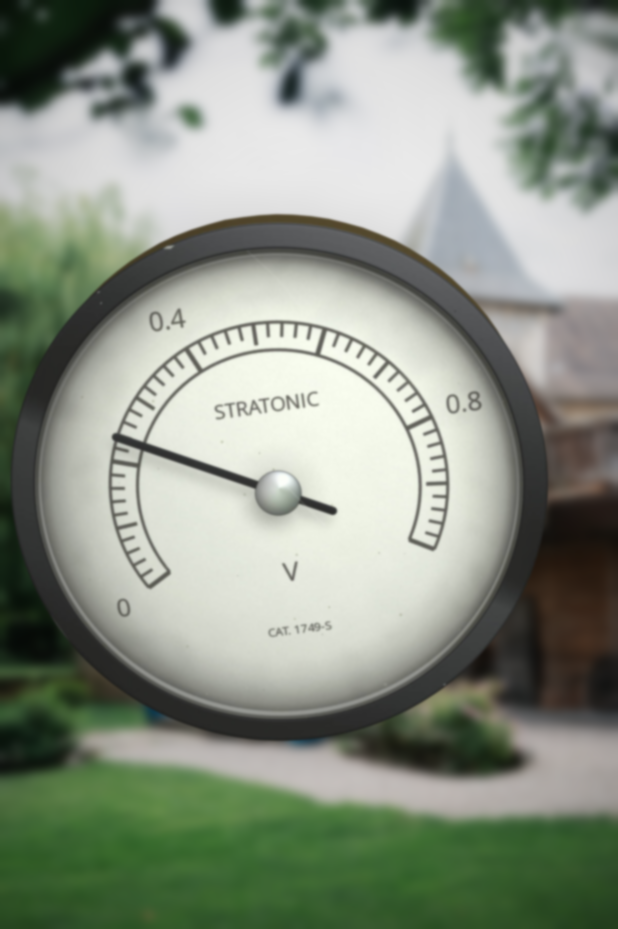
0.24 V
